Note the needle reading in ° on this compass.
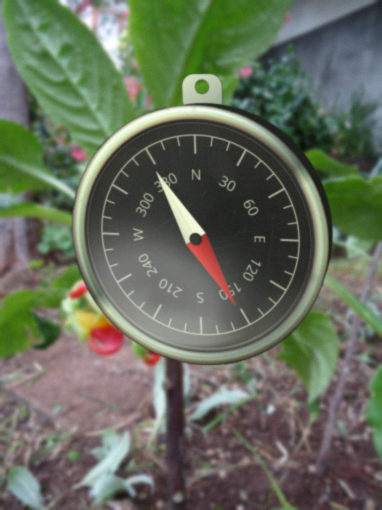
150 °
